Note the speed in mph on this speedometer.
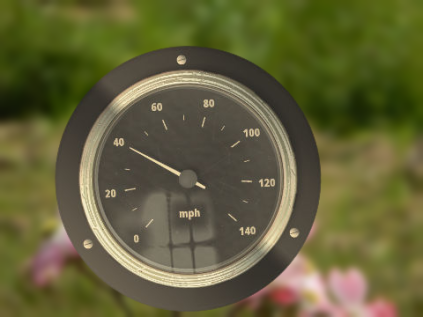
40 mph
